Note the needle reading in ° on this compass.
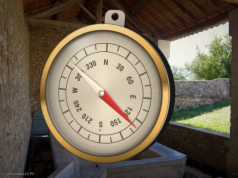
127.5 °
